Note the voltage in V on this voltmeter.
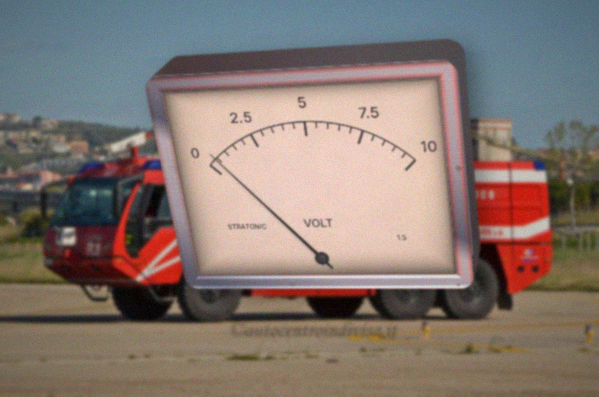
0.5 V
